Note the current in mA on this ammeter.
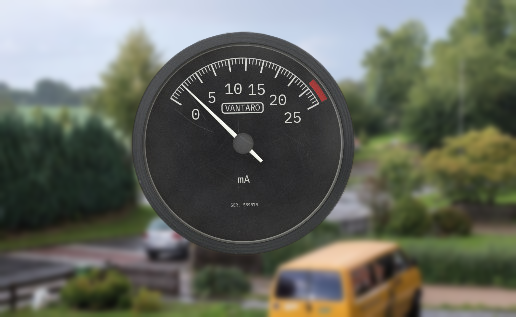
2.5 mA
